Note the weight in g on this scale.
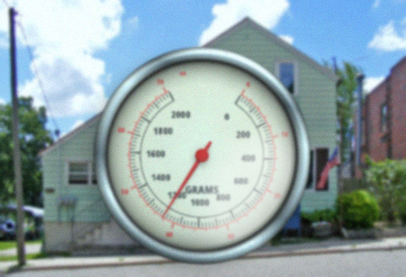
1200 g
